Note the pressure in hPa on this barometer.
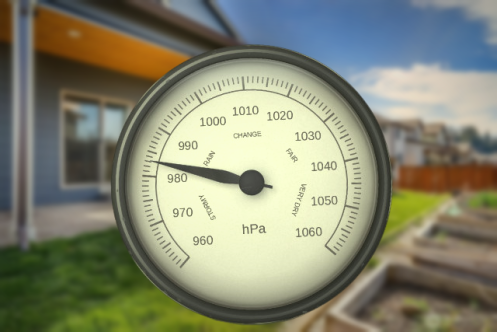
983 hPa
